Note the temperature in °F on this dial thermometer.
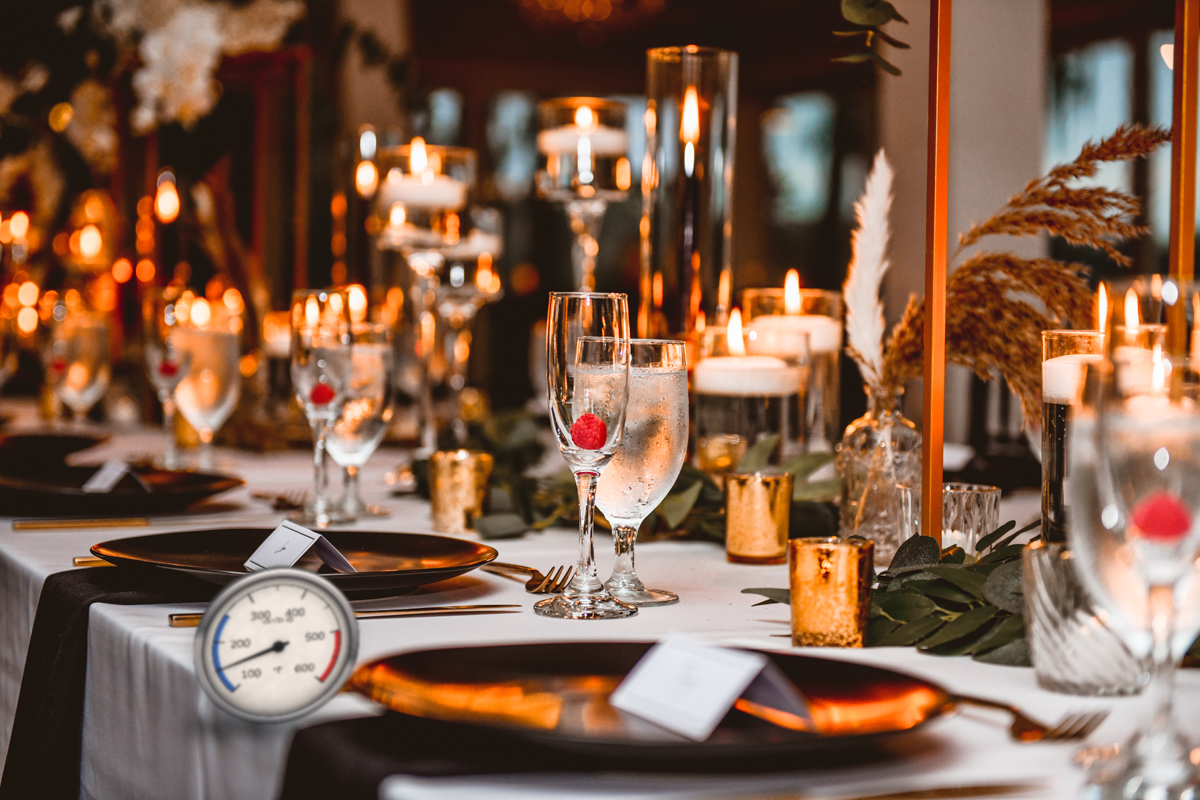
150 °F
